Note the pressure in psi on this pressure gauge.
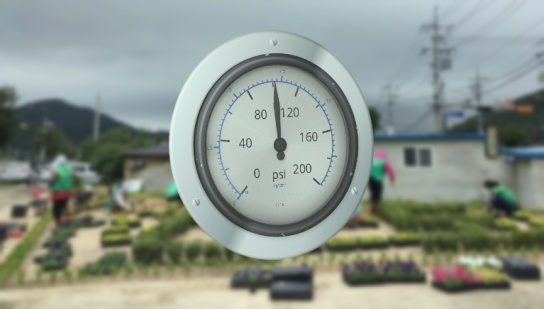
100 psi
